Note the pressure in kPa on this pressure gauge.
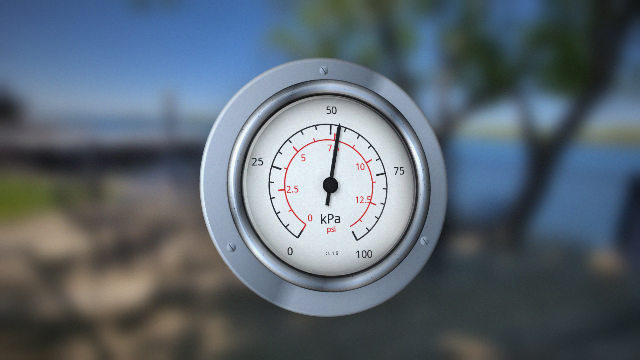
52.5 kPa
